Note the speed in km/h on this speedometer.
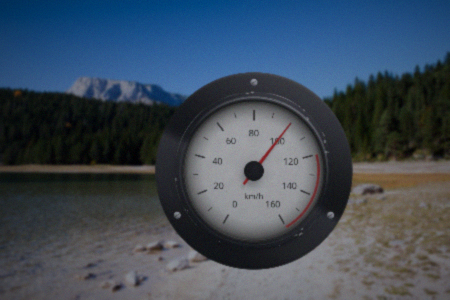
100 km/h
